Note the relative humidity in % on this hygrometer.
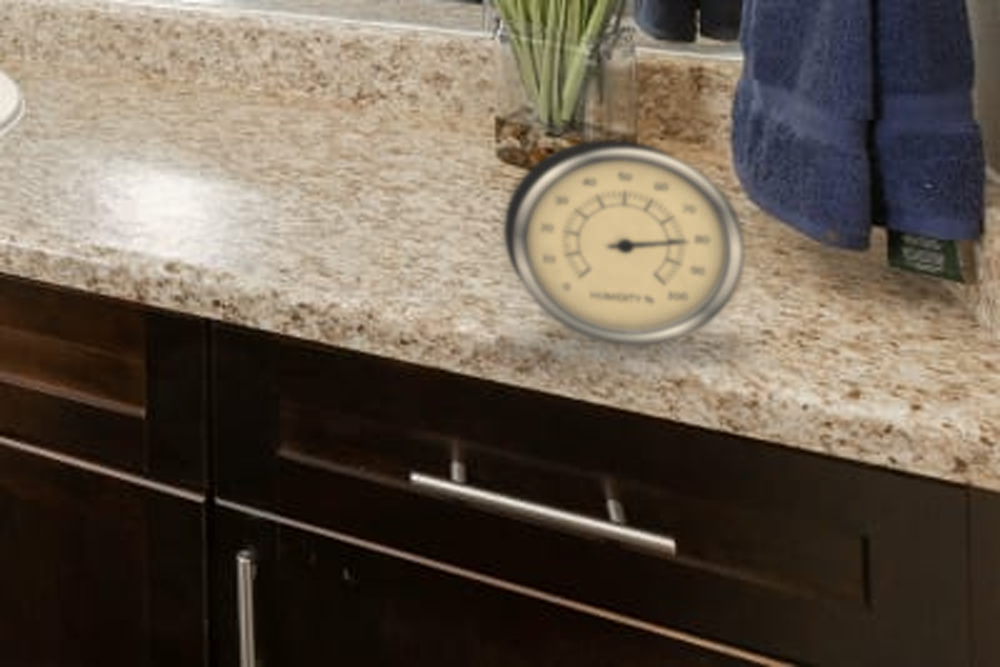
80 %
